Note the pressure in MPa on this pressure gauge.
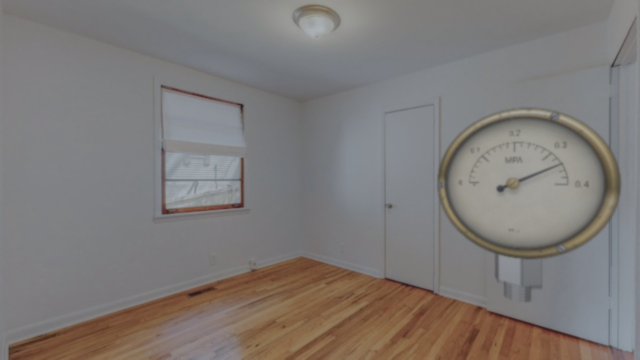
0.34 MPa
